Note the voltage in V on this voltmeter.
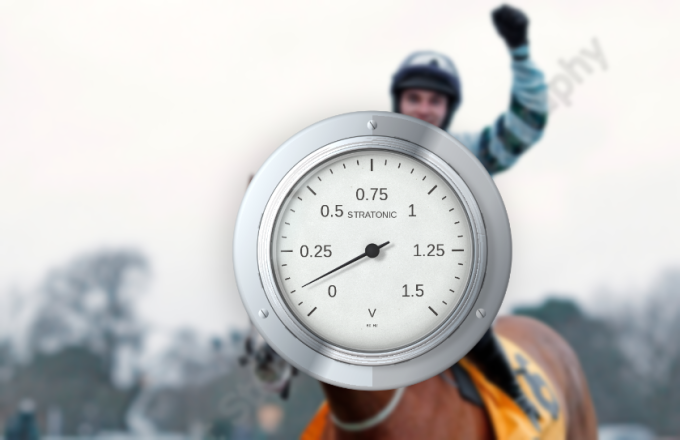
0.1 V
